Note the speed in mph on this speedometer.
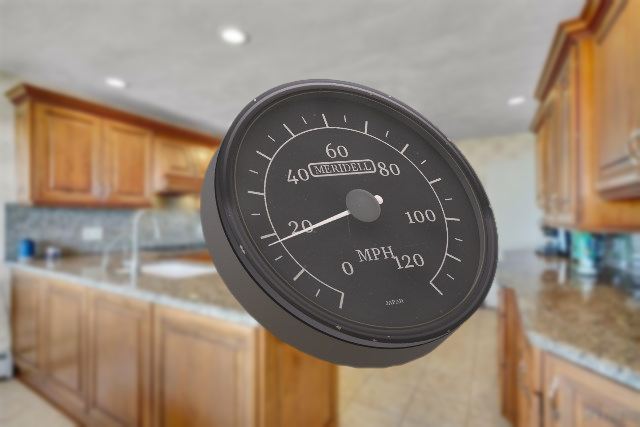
17.5 mph
